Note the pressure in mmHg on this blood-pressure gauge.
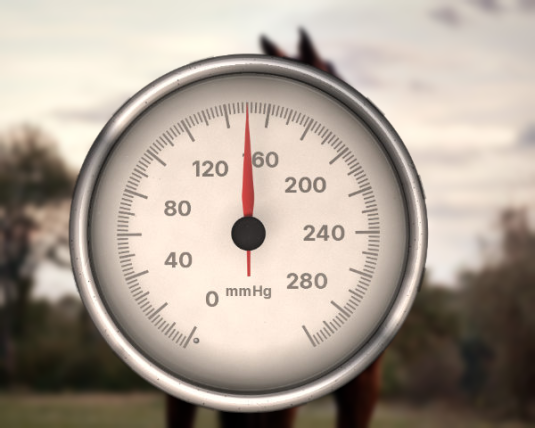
150 mmHg
